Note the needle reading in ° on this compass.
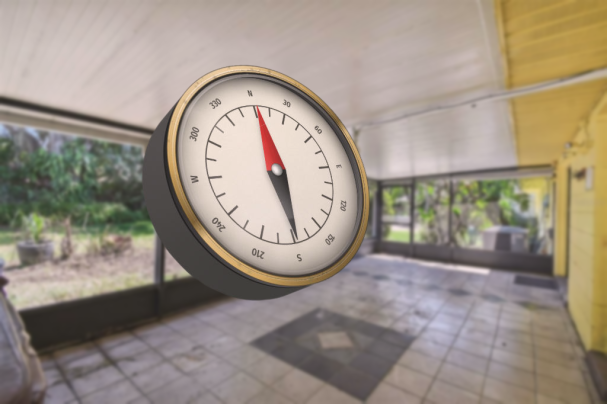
0 °
